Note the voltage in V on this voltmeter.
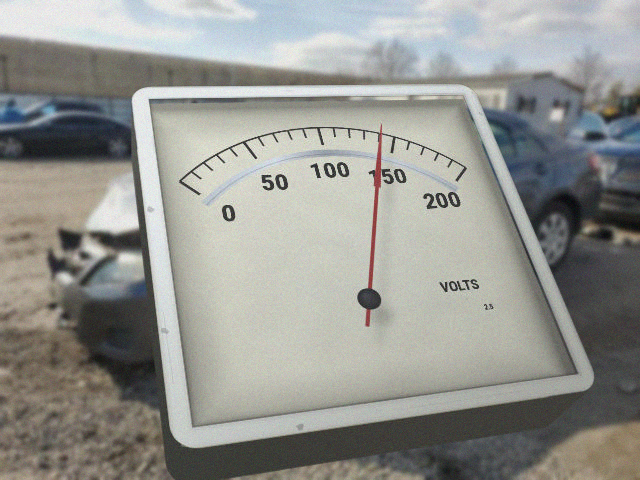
140 V
